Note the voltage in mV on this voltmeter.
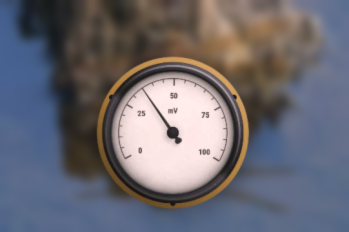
35 mV
